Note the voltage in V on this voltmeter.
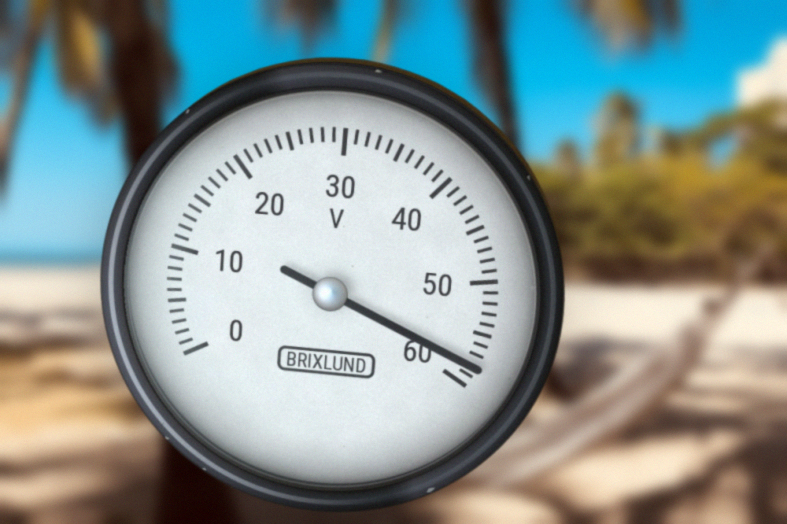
58 V
